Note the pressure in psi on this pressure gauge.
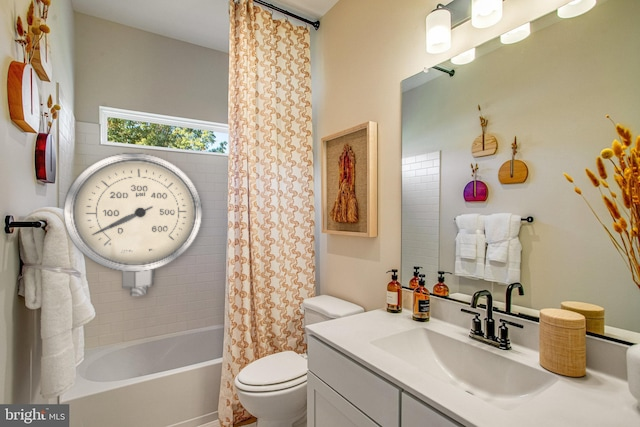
40 psi
